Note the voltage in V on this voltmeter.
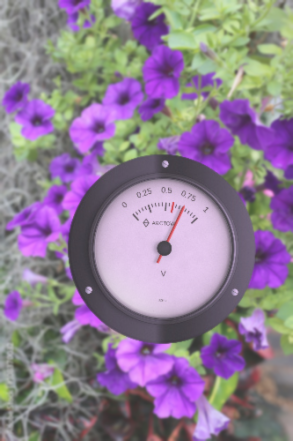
0.75 V
